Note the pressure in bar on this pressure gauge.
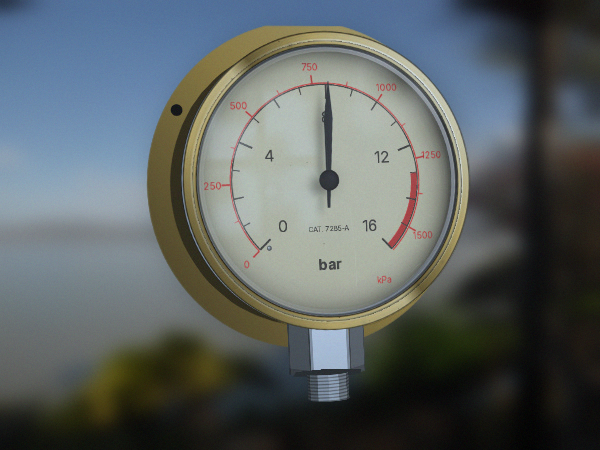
8 bar
